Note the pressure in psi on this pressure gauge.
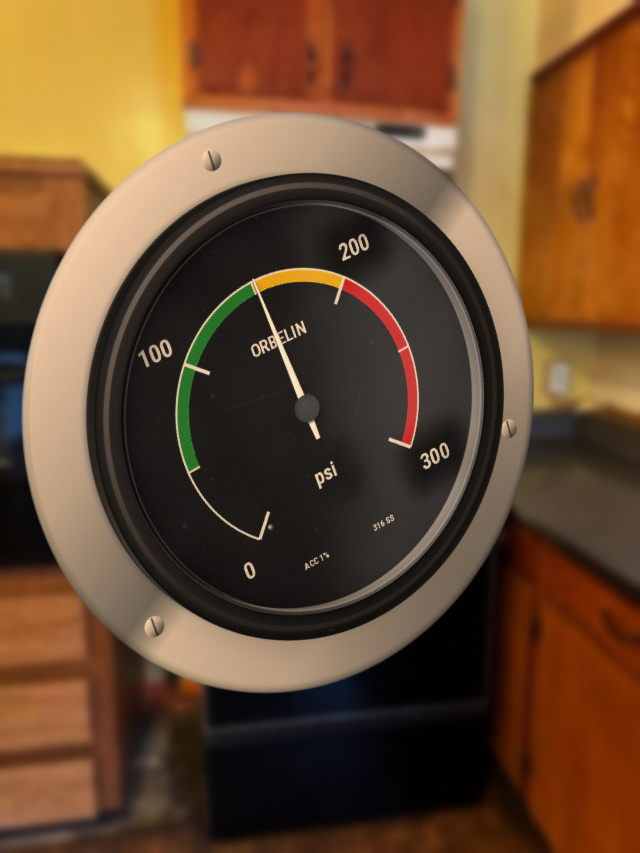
150 psi
